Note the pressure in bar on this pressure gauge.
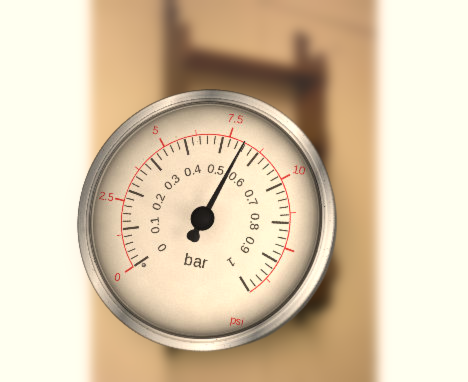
0.56 bar
